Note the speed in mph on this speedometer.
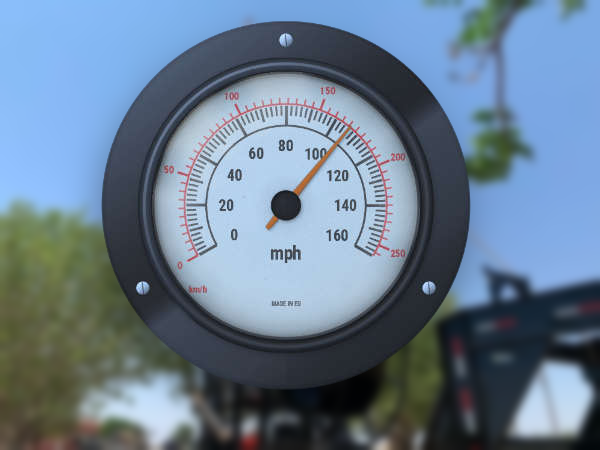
106 mph
